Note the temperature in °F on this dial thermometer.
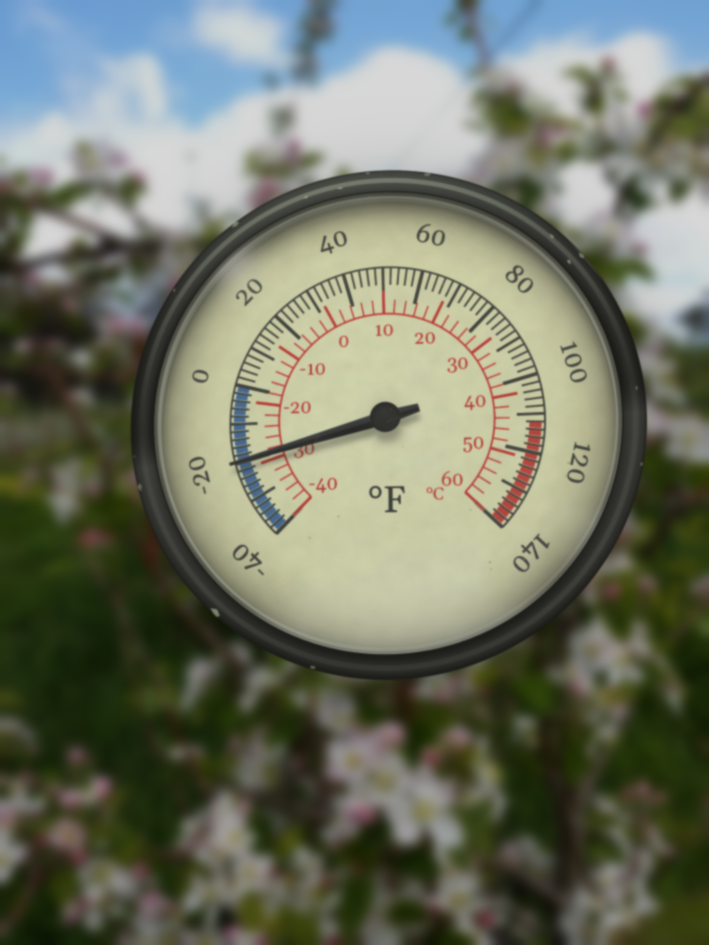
-20 °F
